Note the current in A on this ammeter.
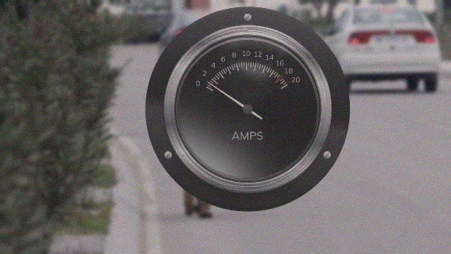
1 A
